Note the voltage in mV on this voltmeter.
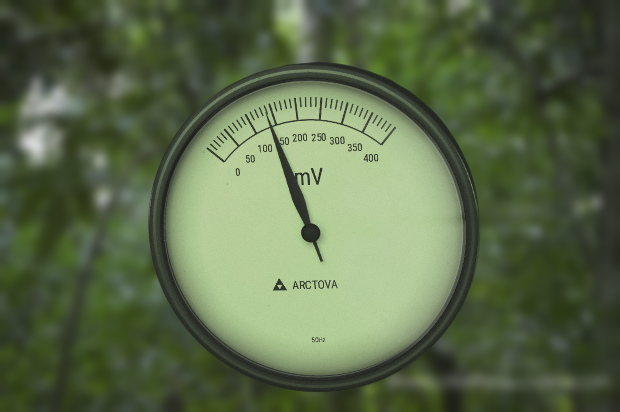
140 mV
